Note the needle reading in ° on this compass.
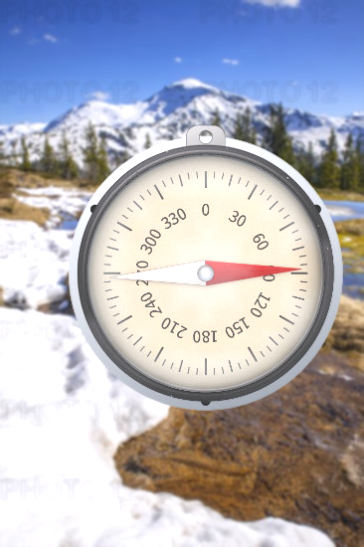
87.5 °
